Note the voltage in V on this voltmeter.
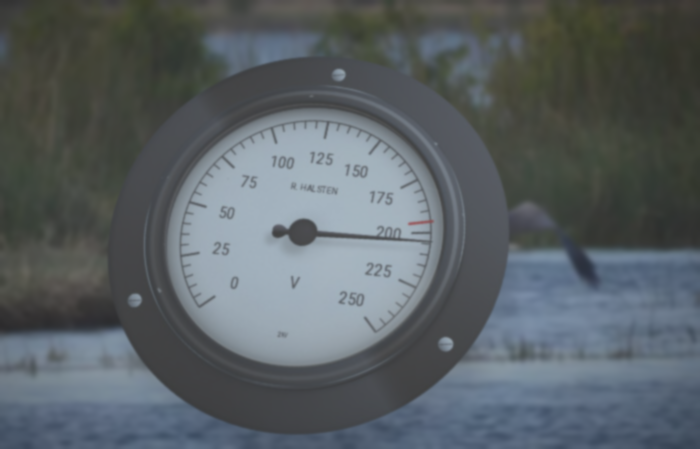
205 V
